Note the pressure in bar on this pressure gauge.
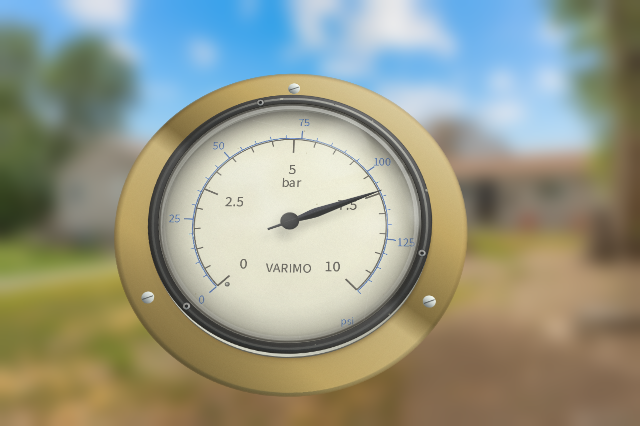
7.5 bar
